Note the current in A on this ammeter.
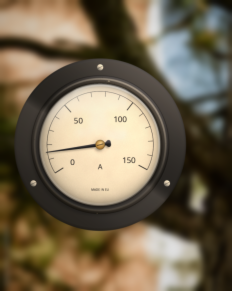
15 A
